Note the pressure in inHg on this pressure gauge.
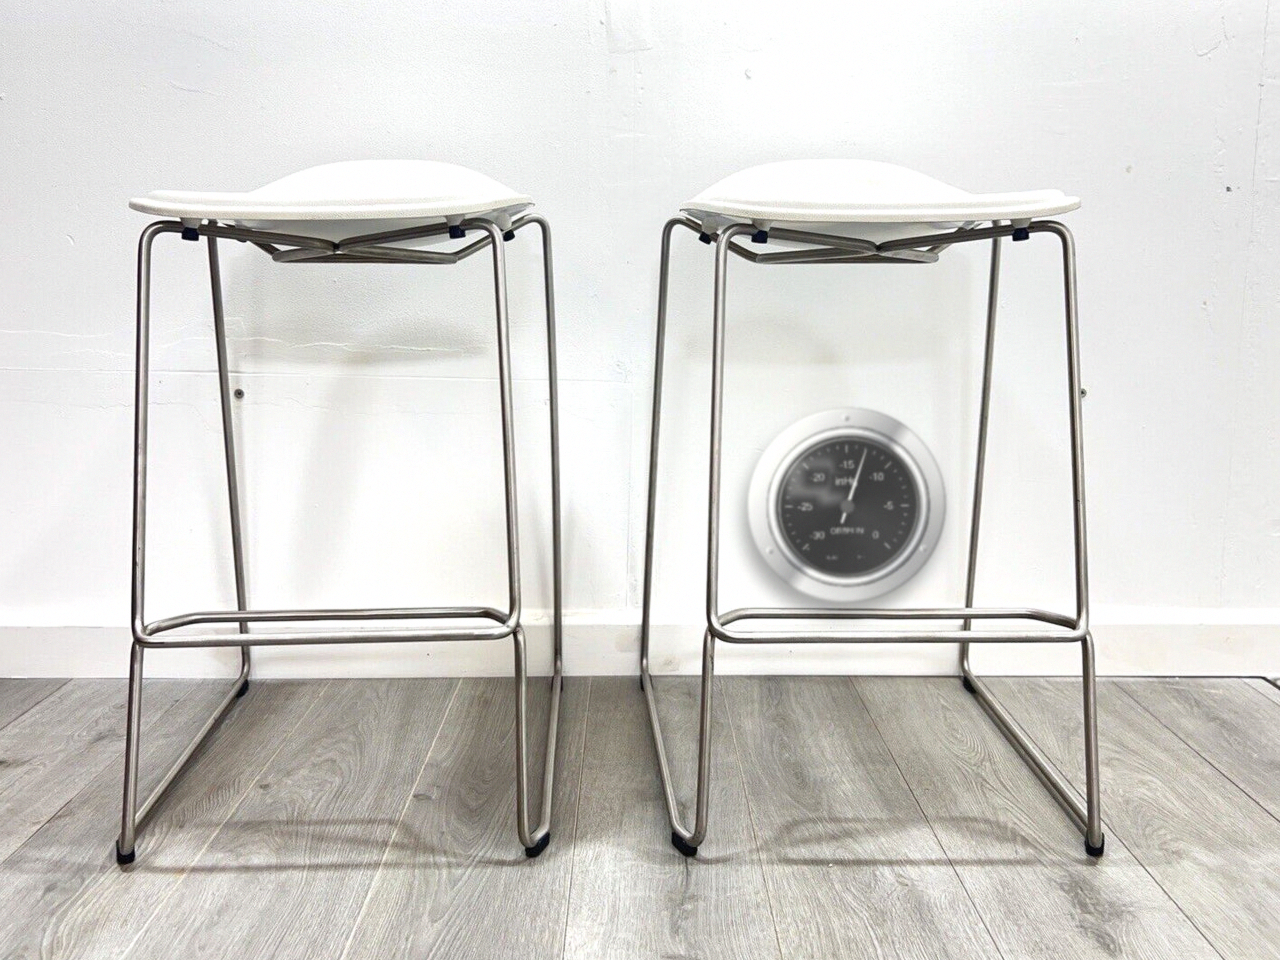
-13 inHg
